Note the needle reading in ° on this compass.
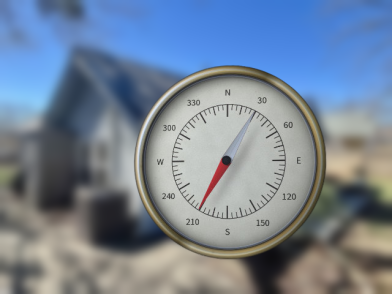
210 °
